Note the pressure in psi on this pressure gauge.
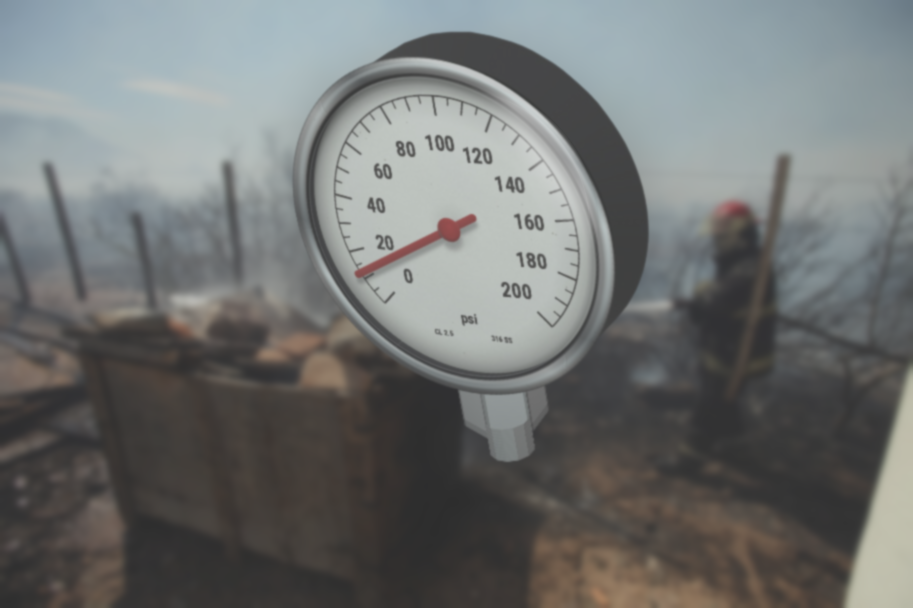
12.5 psi
